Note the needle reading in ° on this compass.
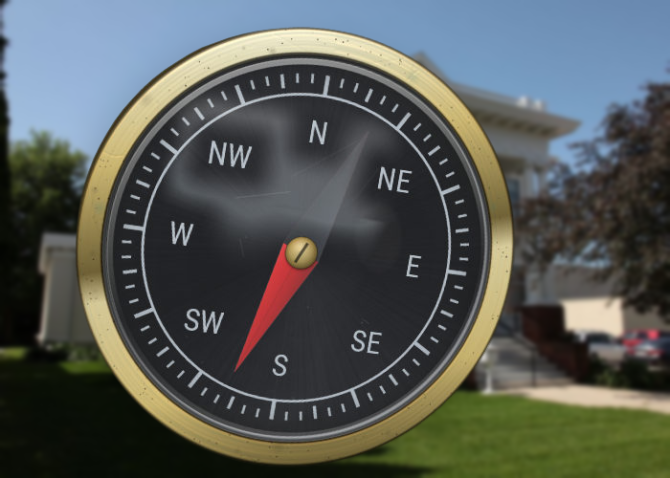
200 °
